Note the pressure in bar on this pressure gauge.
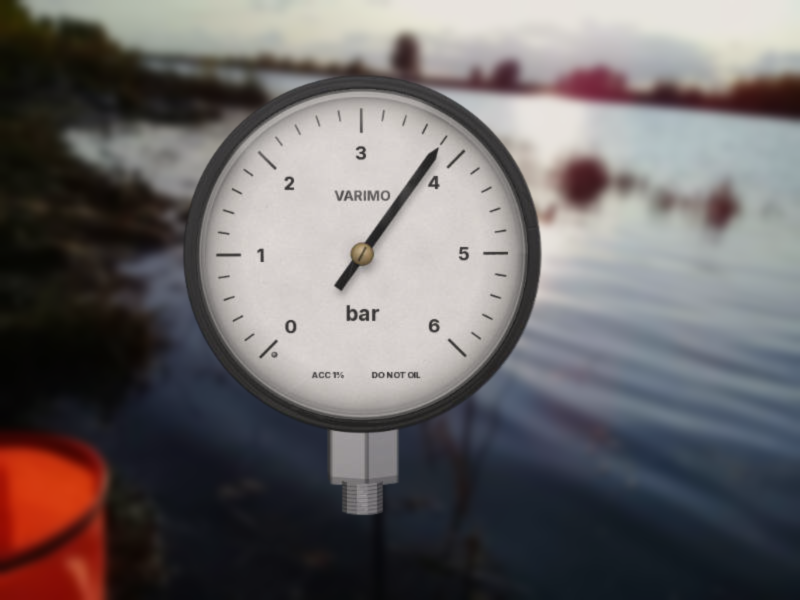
3.8 bar
